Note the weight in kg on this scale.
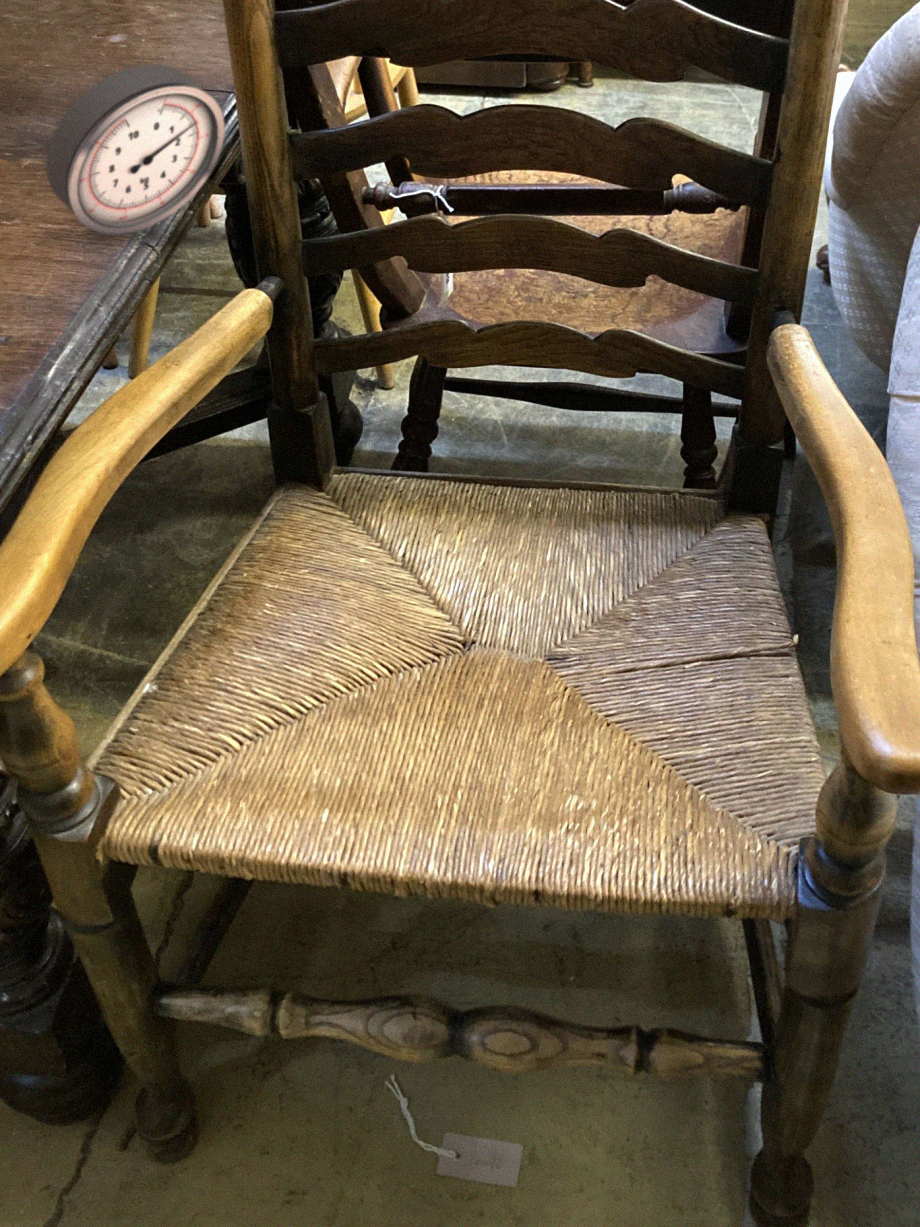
1.5 kg
